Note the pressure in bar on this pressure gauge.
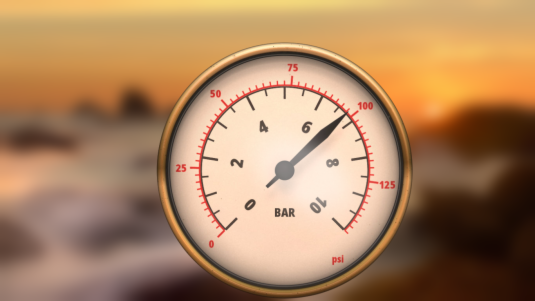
6.75 bar
